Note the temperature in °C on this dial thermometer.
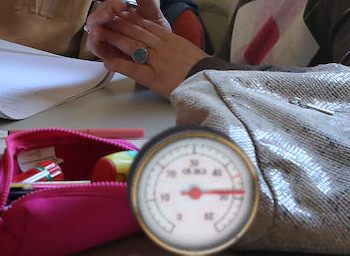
48 °C
